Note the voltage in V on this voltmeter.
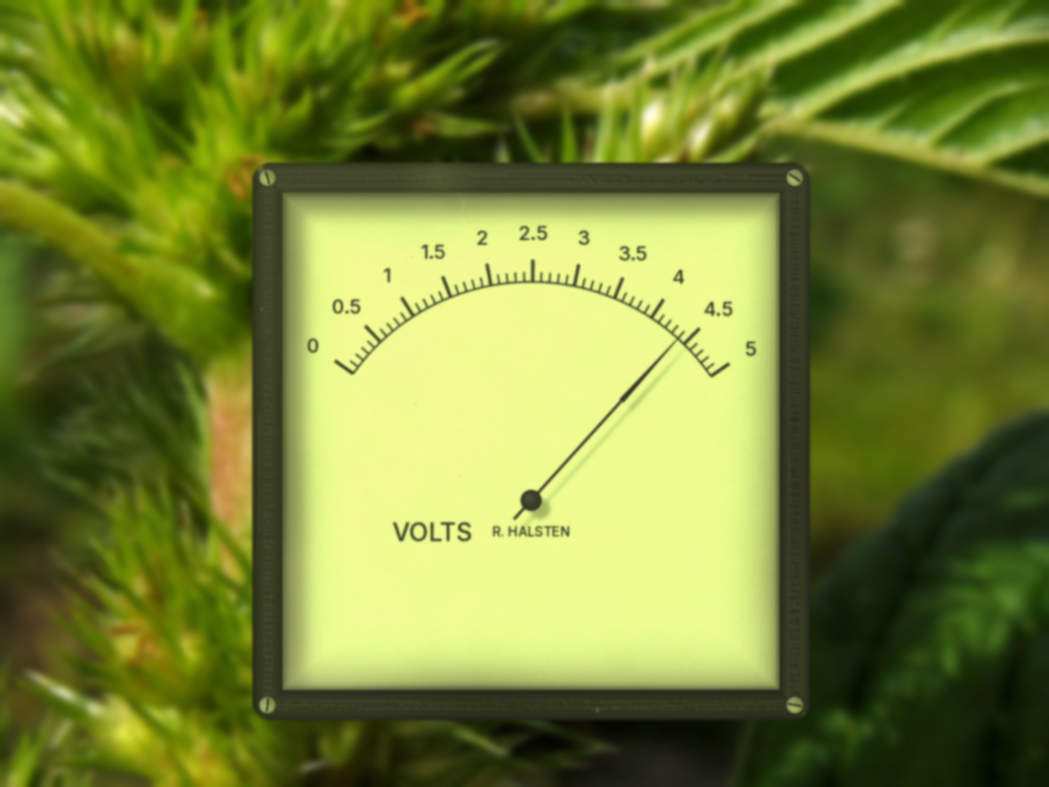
4.4 V
